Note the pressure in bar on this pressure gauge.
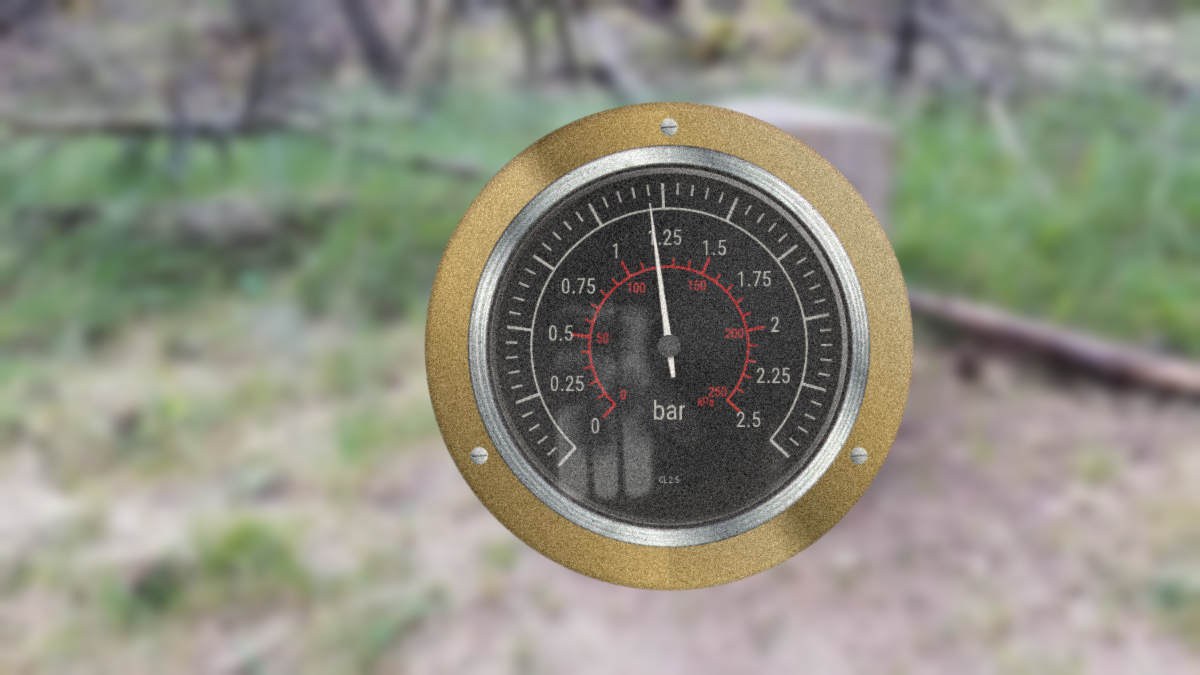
1.2 bar
